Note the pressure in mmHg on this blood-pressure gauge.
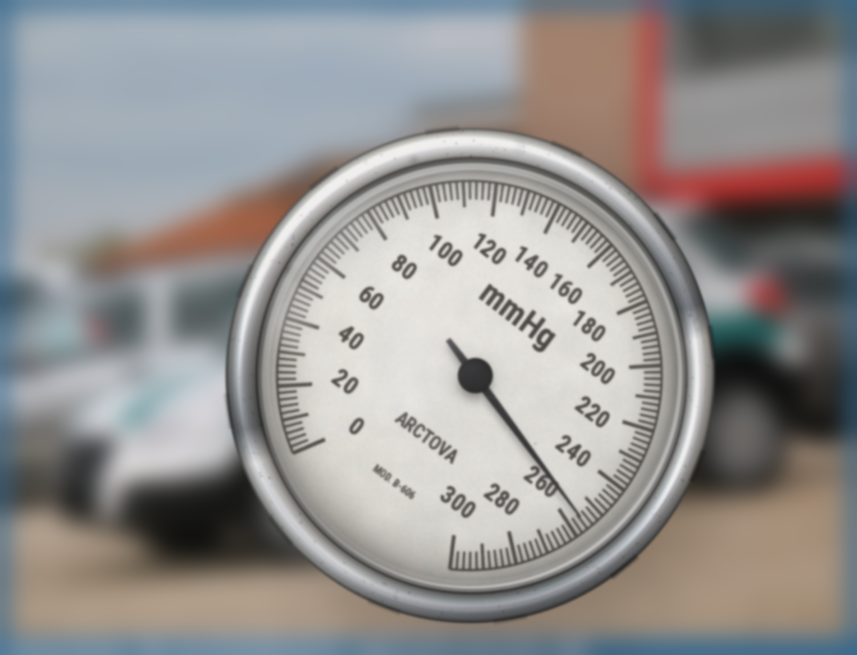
256 mmHg
